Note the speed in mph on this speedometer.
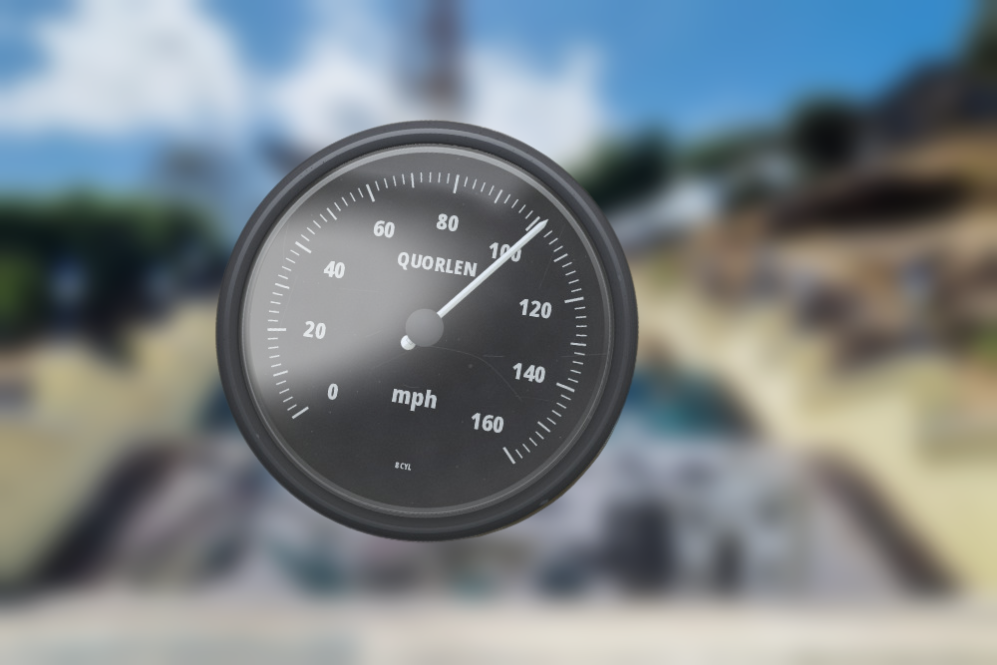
102 mph
